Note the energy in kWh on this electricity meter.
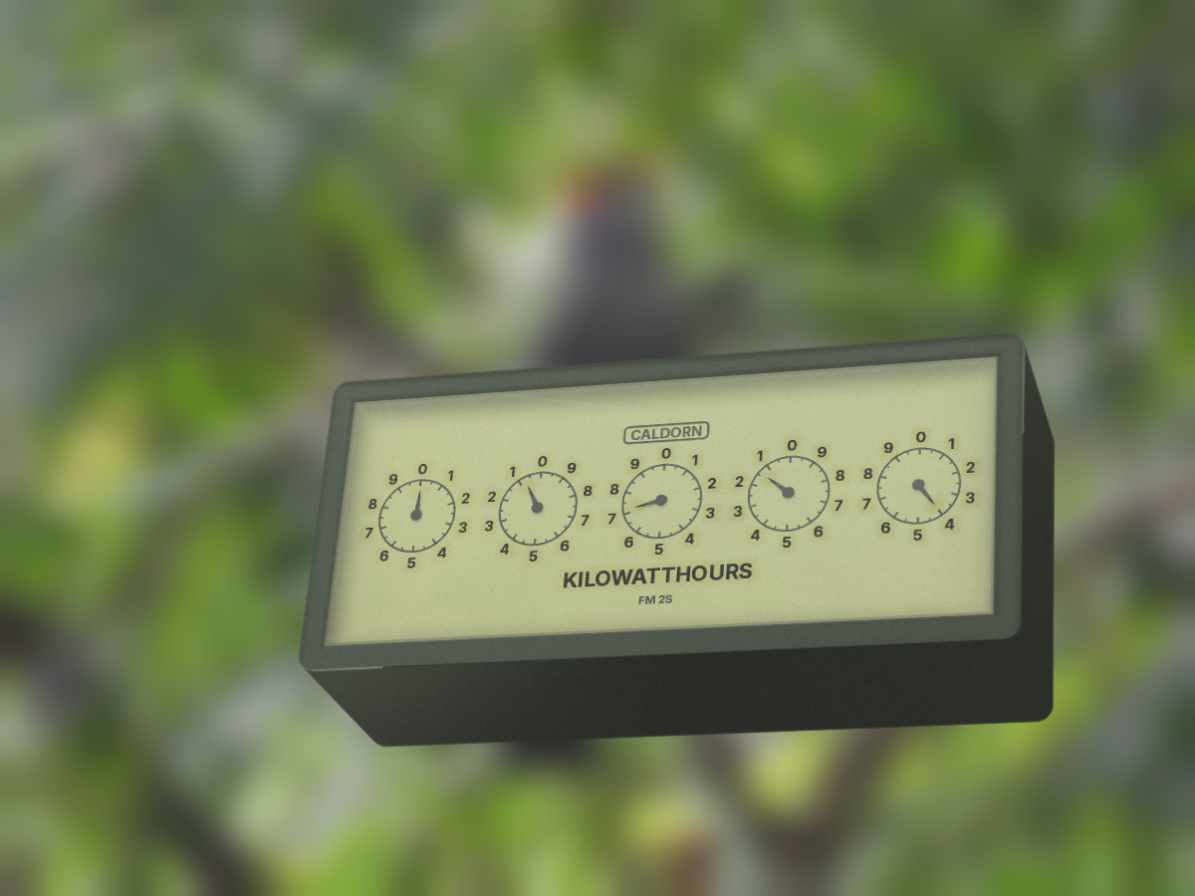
714 kWh
